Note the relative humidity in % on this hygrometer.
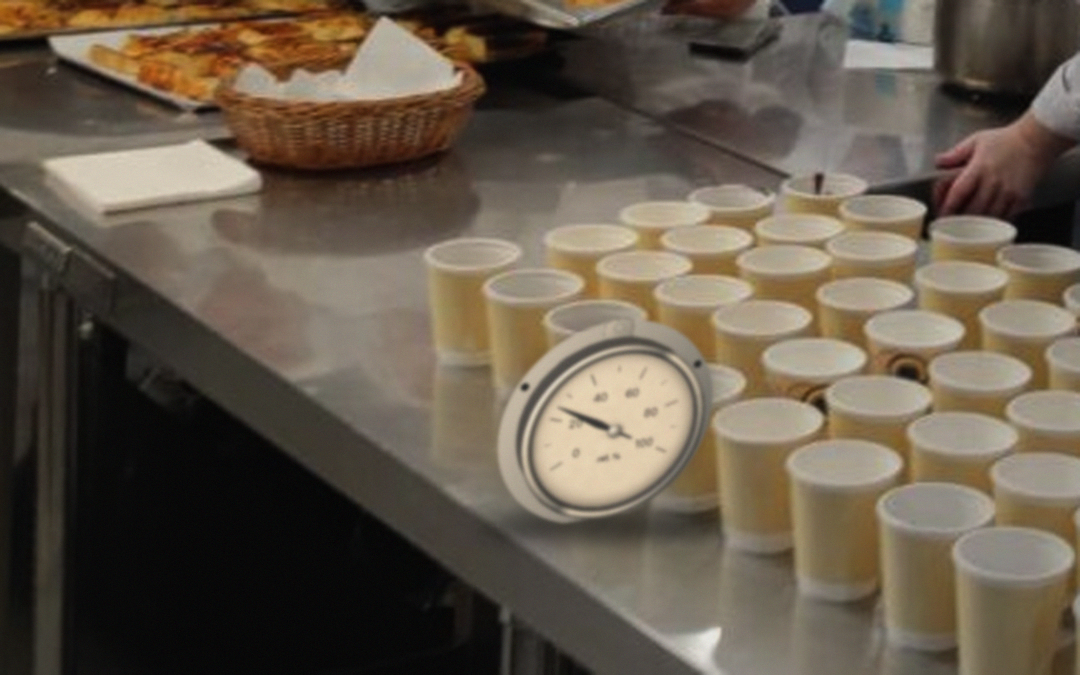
25 %
